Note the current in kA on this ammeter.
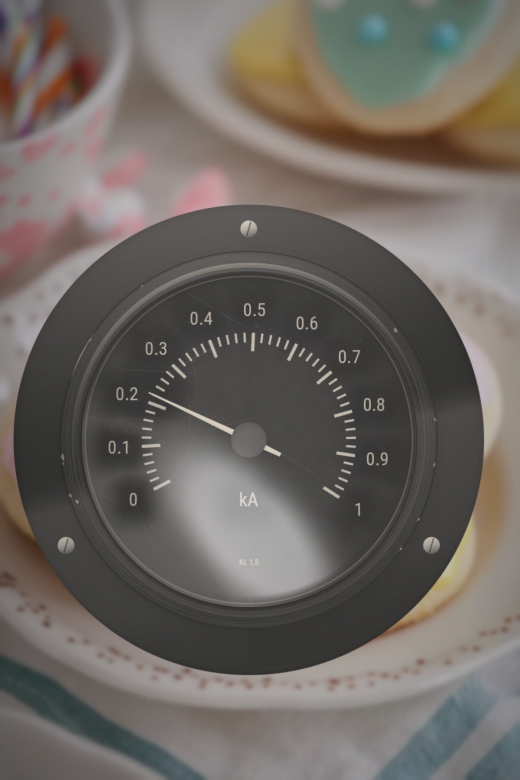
0.22 kA
